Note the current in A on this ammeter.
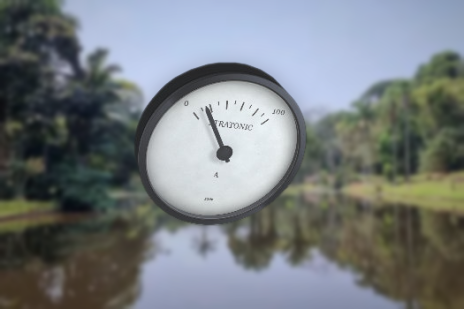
15 A
